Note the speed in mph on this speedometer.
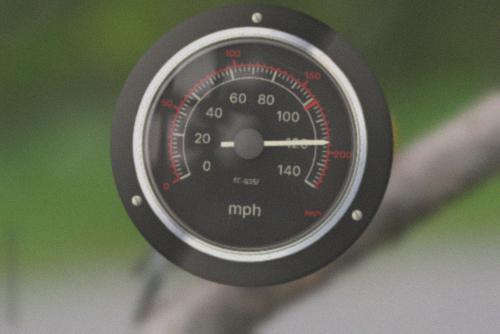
120 mph
